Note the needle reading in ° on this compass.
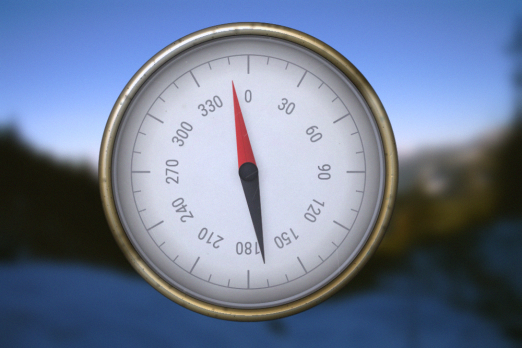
350 °
